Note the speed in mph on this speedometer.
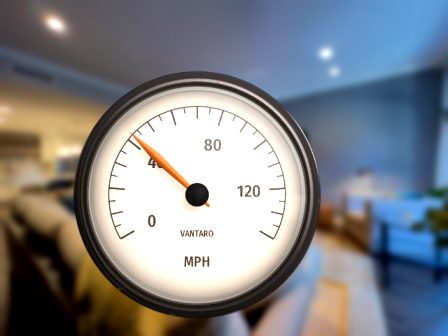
42.5 mph
